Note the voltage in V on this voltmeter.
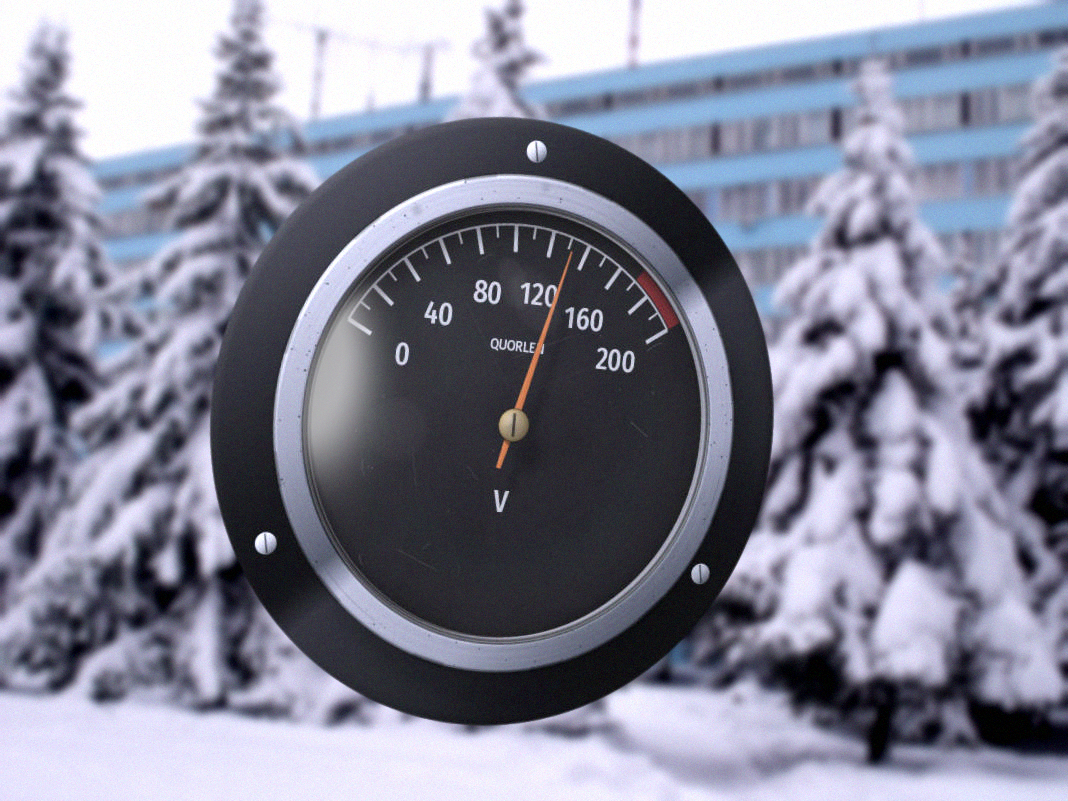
130 V
